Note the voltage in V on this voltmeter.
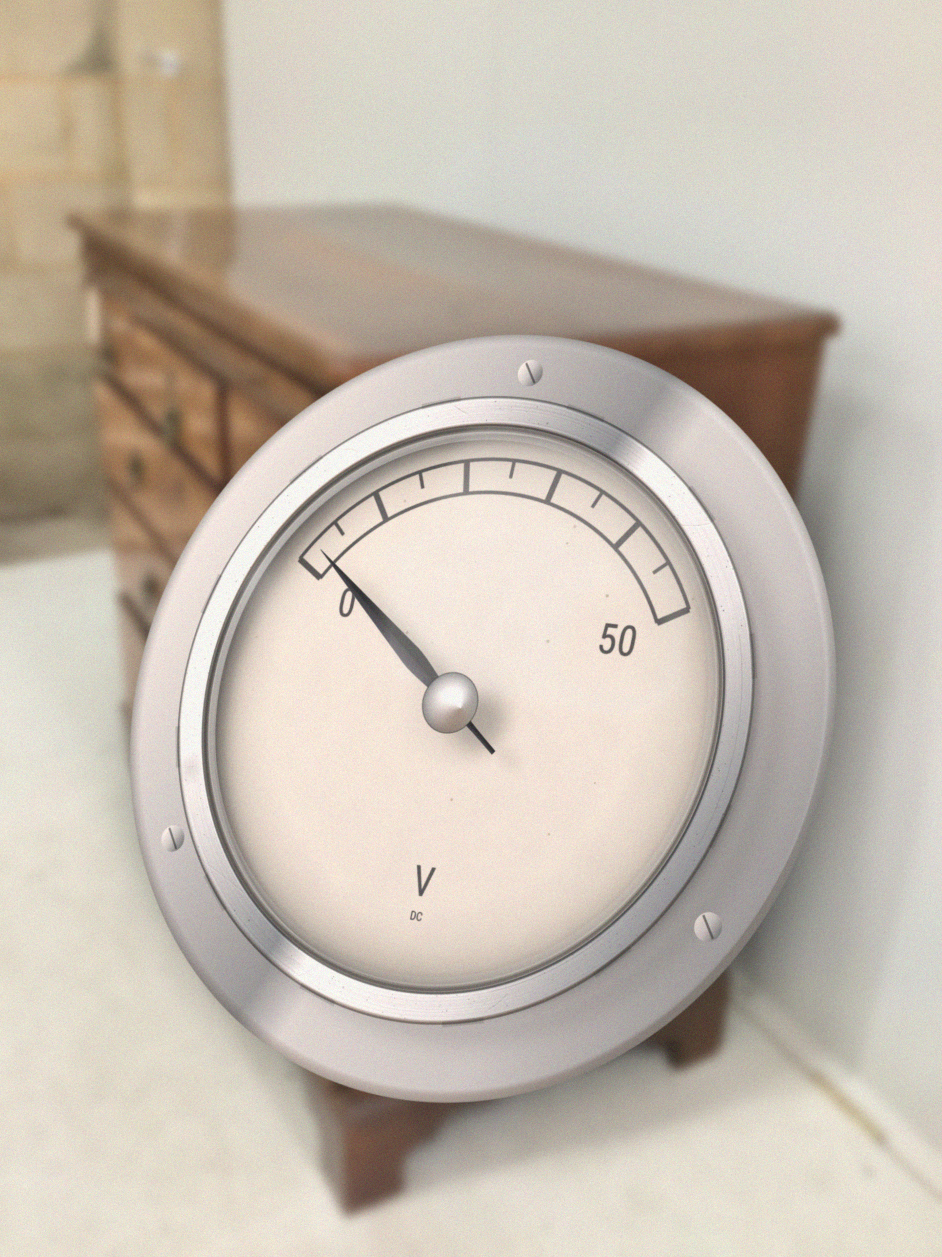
2.5 V
